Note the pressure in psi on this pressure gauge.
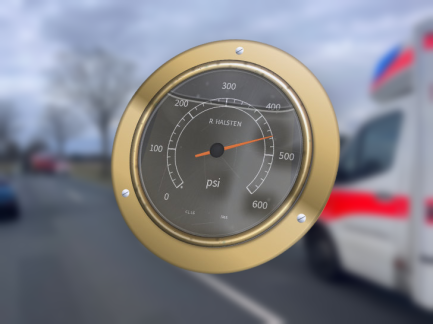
460 psi
